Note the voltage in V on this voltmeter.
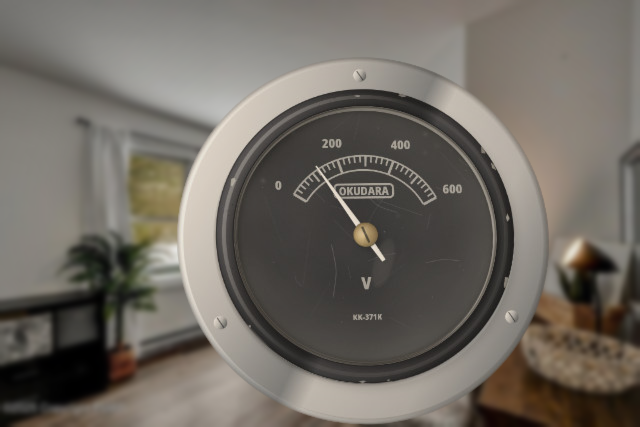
120 V
